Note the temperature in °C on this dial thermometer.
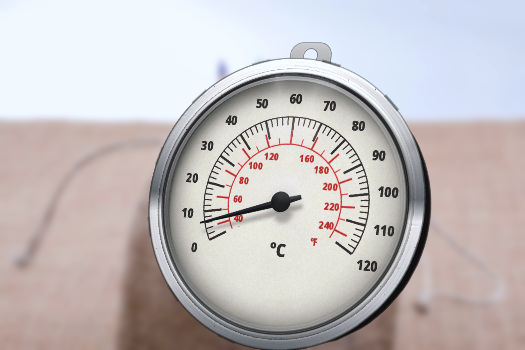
6 °C
